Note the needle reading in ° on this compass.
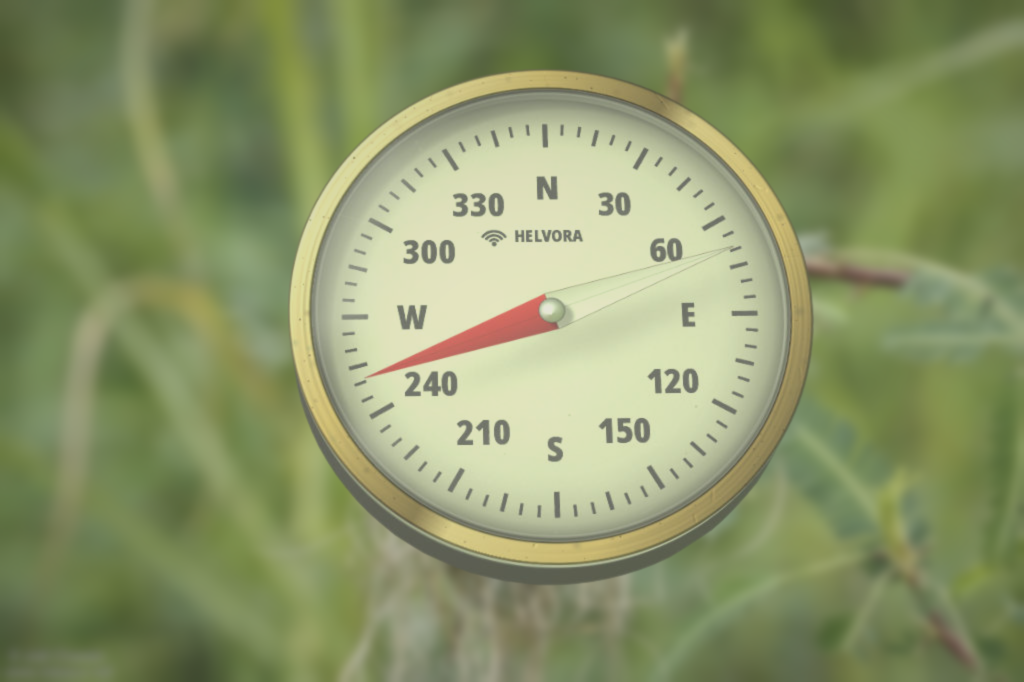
250 °
